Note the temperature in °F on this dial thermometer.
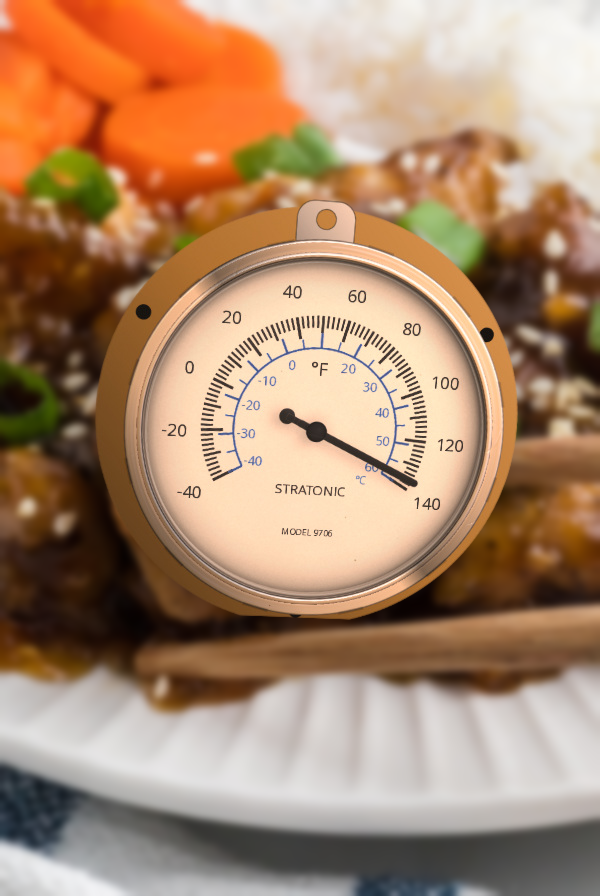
136 °F
